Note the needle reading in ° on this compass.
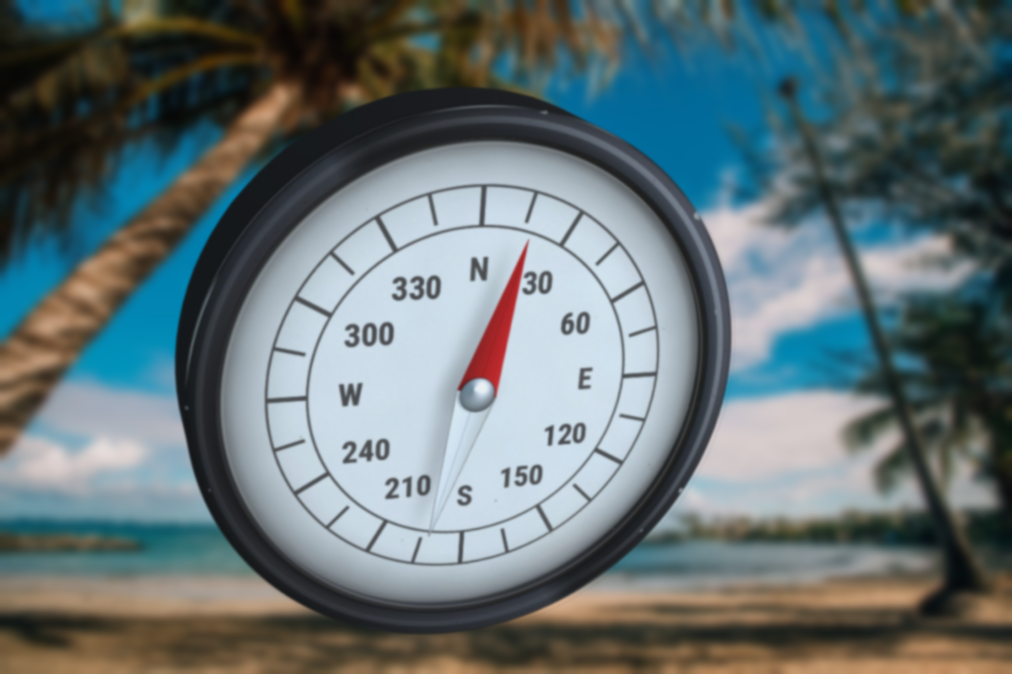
15 °
